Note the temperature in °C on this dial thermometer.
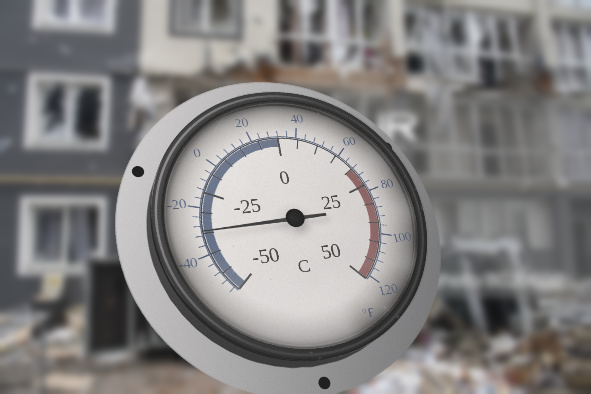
-35 °C
